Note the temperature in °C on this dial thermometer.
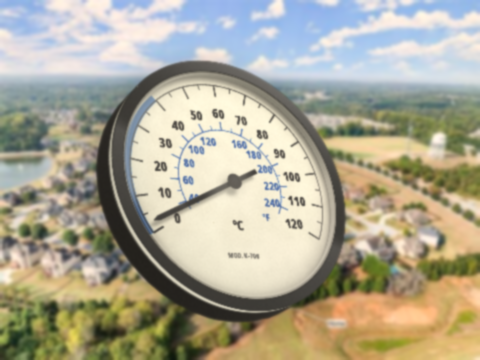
2.5 °C
